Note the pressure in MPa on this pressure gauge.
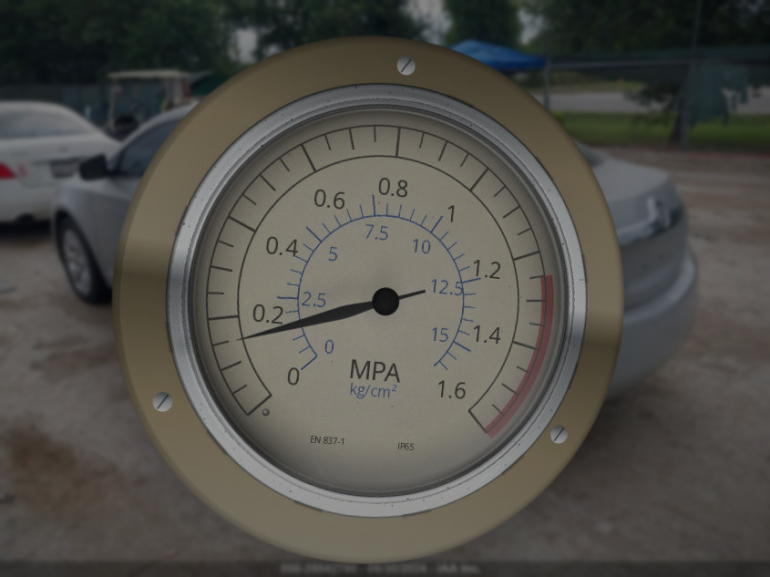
0.15 MPa
